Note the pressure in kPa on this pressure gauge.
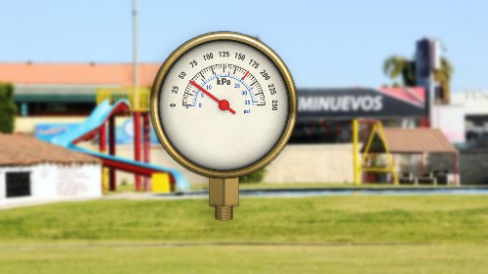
50 kPa
